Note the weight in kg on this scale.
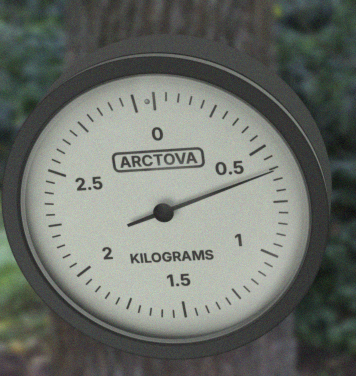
0.6 kg
